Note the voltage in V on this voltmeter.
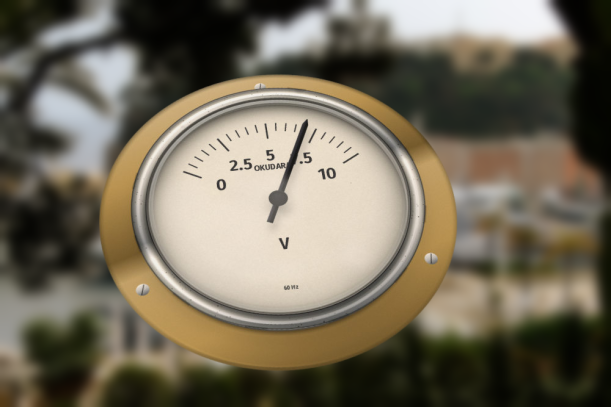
7 V
